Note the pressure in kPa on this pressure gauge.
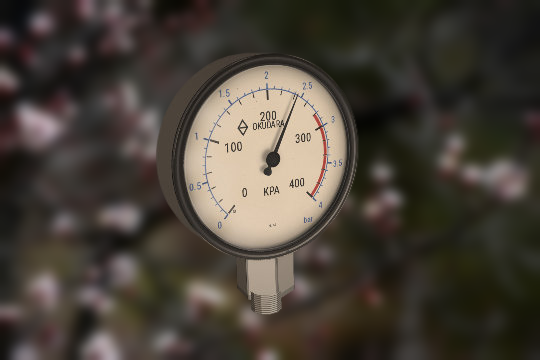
240 kPa
